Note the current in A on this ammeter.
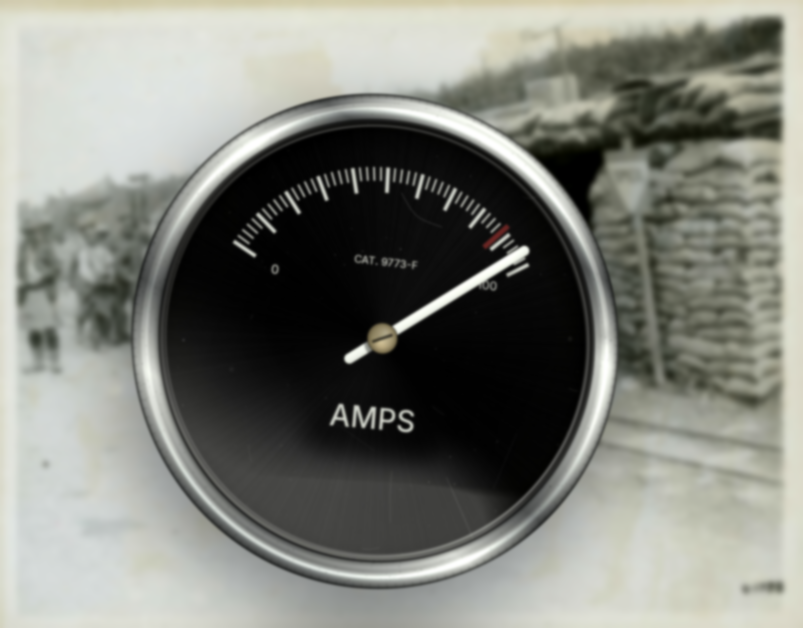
96 A
